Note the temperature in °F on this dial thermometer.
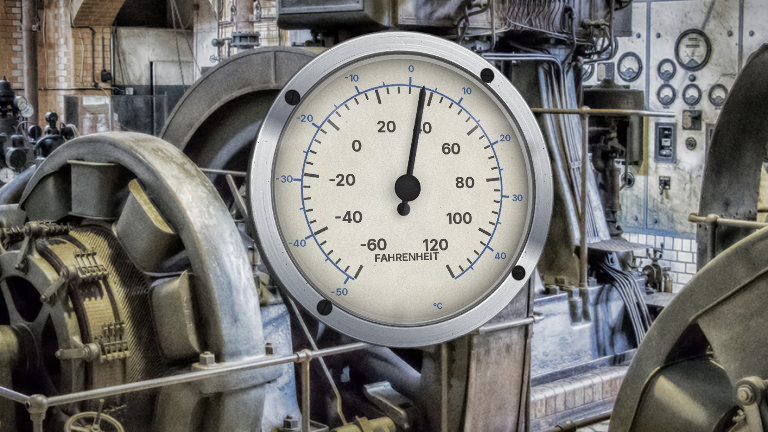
36 °F
